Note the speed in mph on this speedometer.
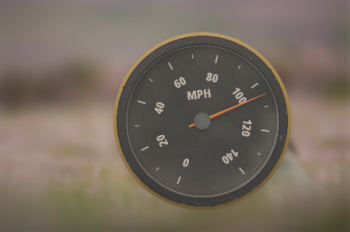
105 mph
